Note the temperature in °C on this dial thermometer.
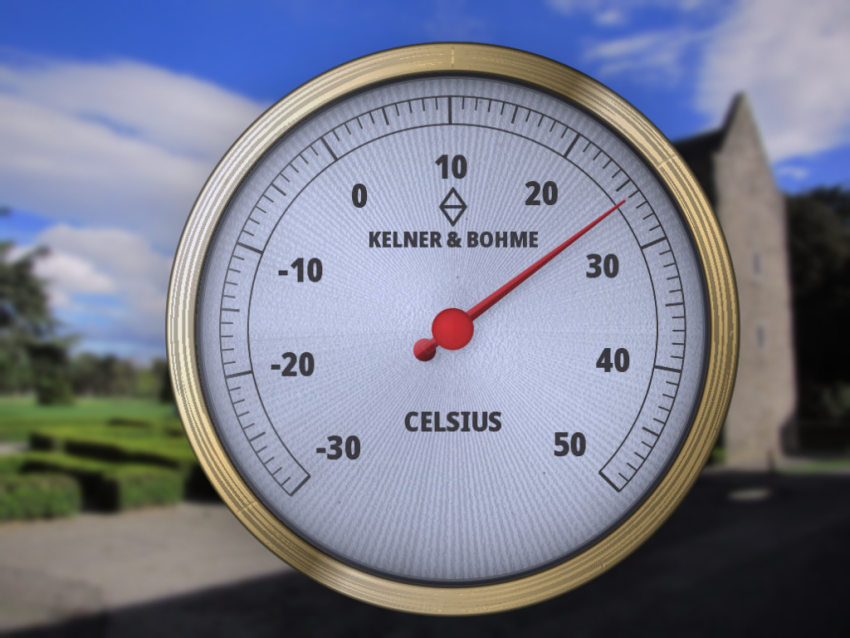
26 °C
